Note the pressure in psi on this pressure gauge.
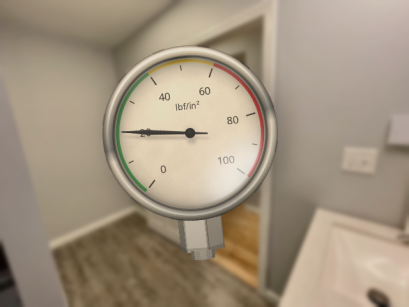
20 psi
